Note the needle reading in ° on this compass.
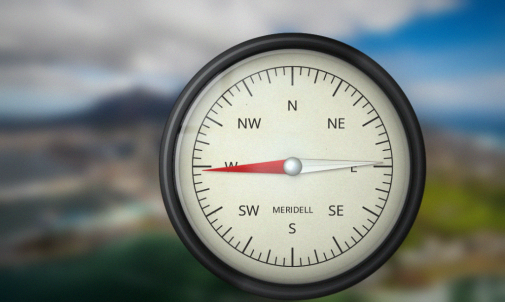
267.5 °
